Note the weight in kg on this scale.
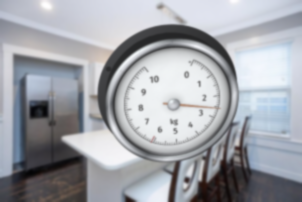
2.5 kg
